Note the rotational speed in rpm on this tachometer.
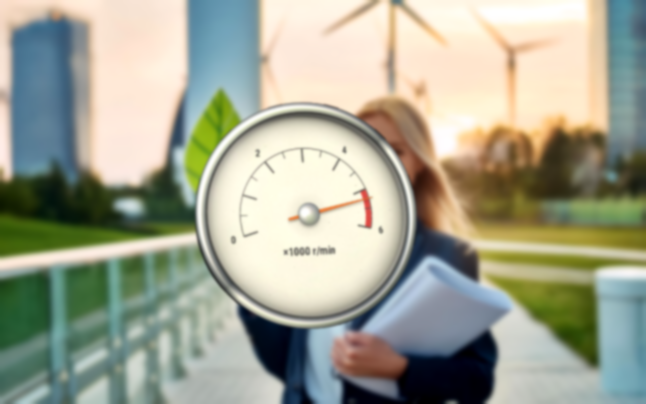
5250 rpm
